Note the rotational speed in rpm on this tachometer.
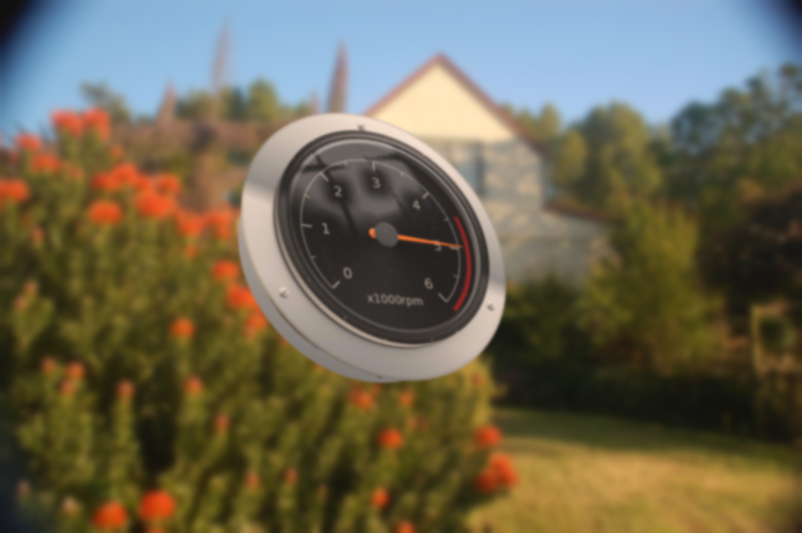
5000 rpm
